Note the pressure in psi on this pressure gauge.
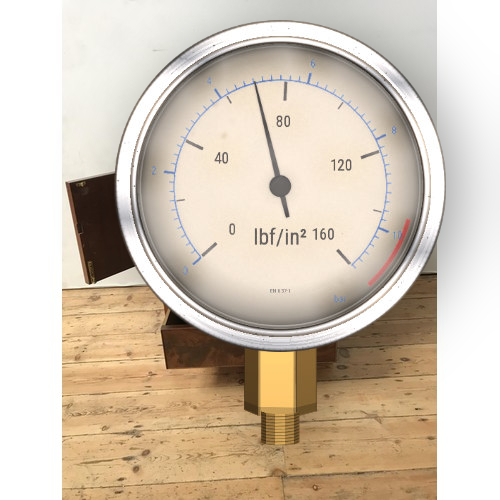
70 psi
